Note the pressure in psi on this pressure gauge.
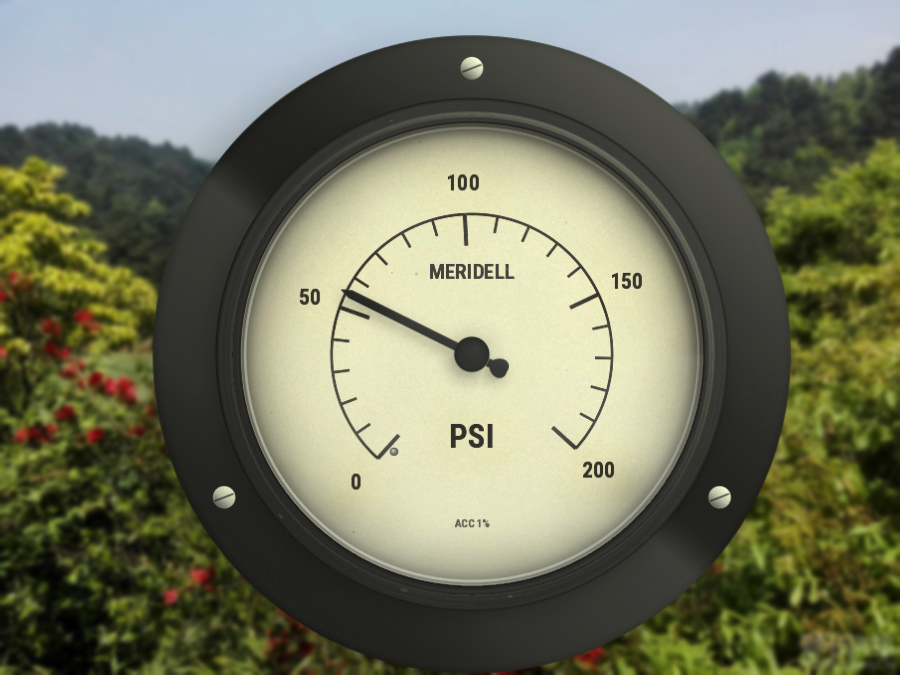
55 psi
